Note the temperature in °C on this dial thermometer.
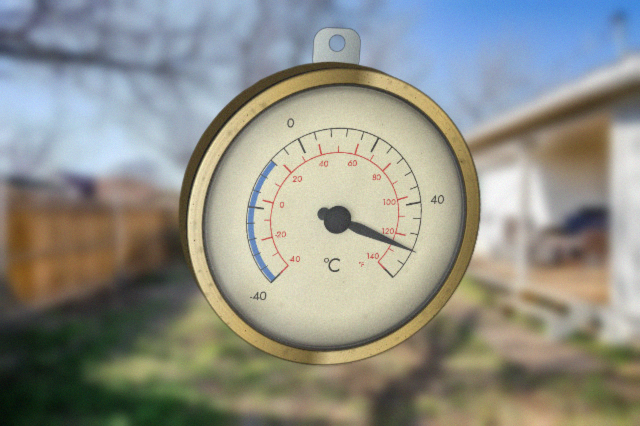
52 °C
